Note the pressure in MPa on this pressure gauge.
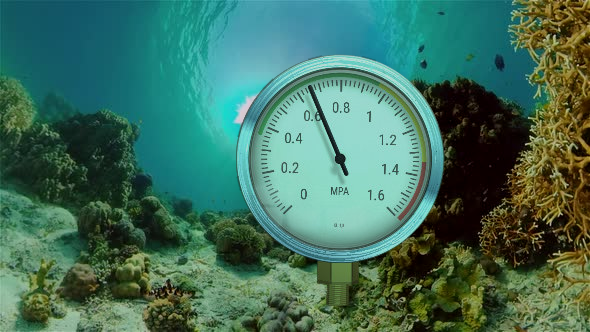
0.66 MPa
